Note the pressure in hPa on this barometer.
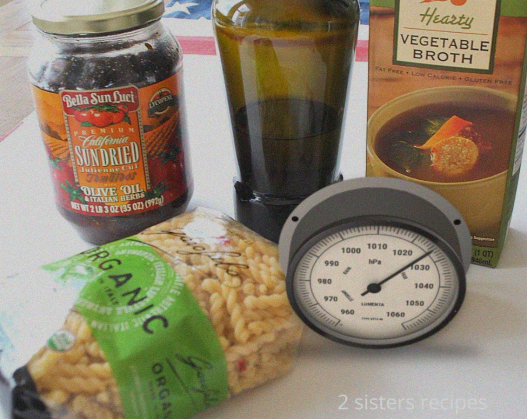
1025 hPa
